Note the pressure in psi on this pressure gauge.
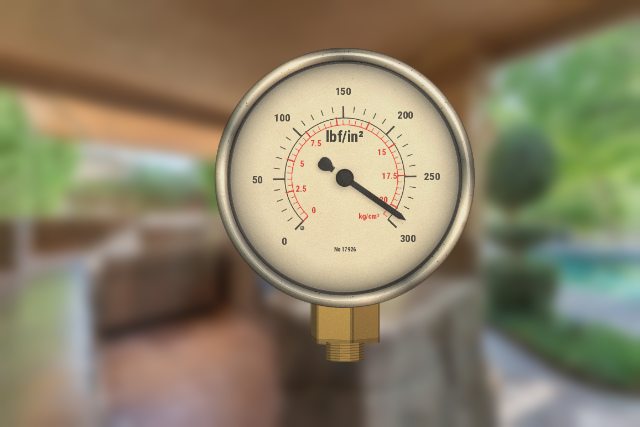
290 psi
